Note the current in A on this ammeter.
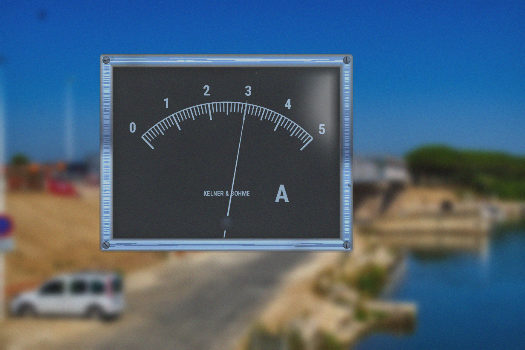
3 A
